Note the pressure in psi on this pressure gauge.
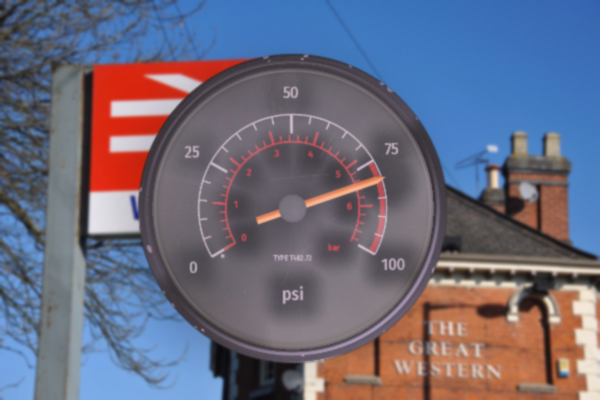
80 psi
